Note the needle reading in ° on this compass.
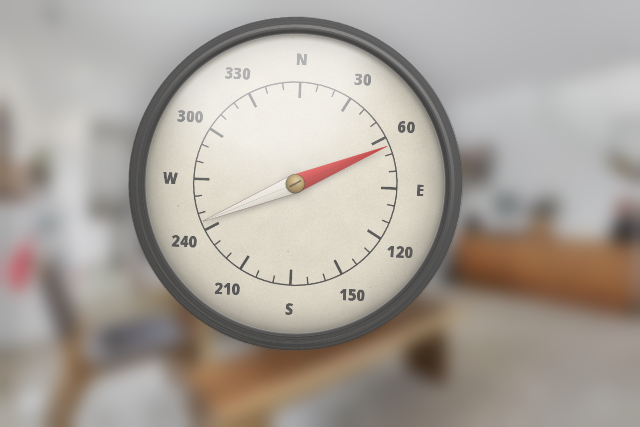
65 °
